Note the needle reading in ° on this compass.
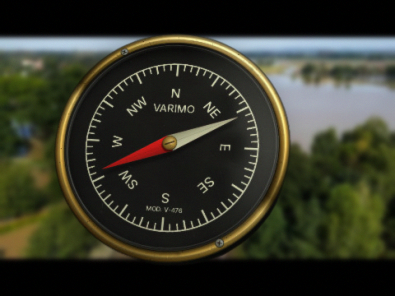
245 °
